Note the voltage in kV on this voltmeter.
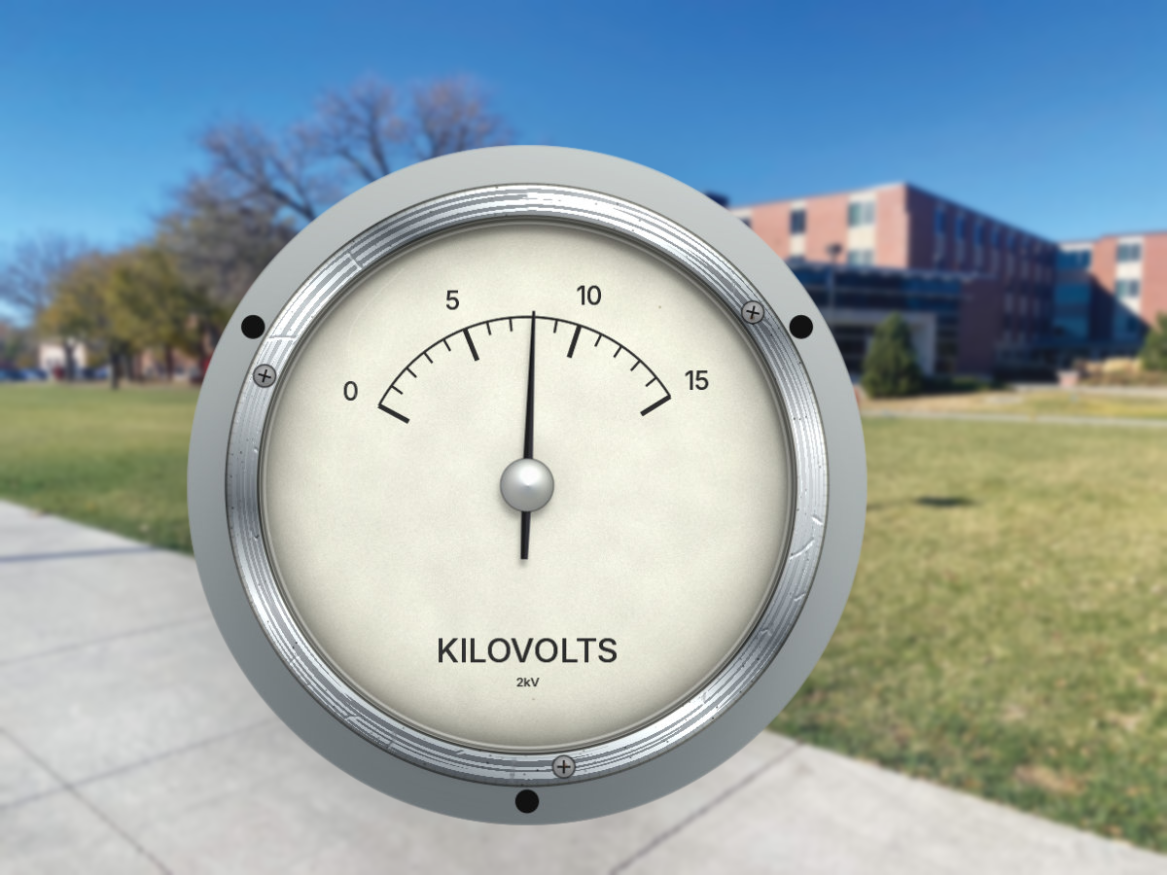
8 kV
